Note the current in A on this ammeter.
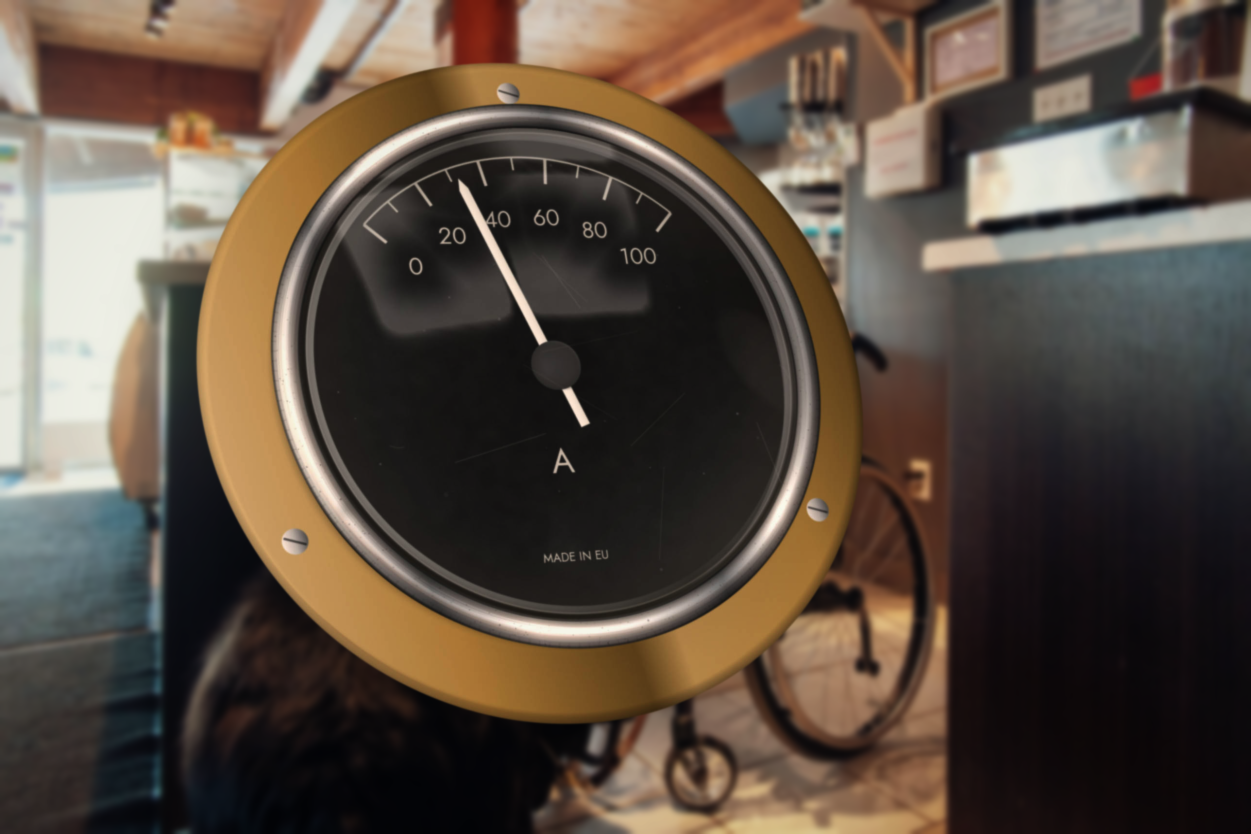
30 A
